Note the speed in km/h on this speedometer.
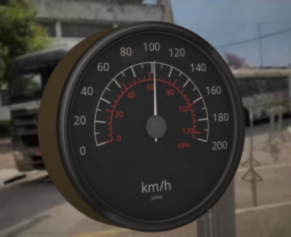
100 km/h
